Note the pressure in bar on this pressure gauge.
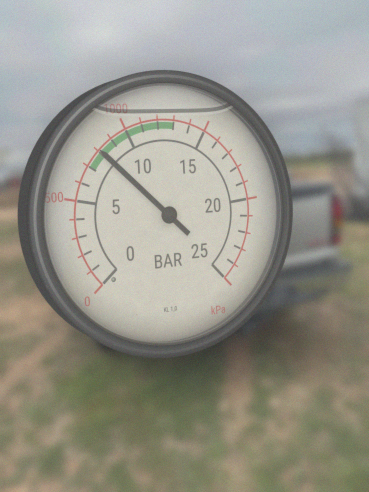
8 bar
